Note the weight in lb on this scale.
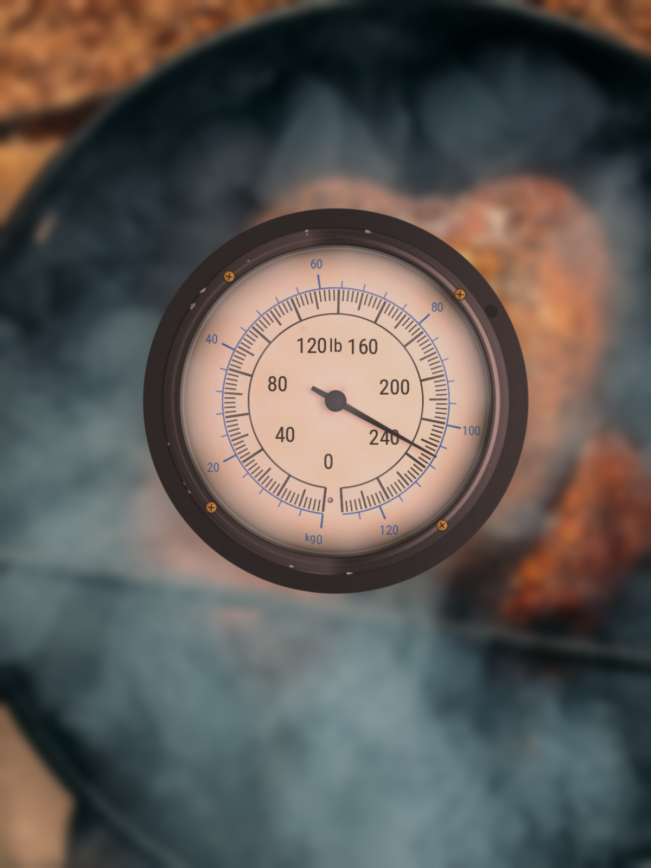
234 lb
